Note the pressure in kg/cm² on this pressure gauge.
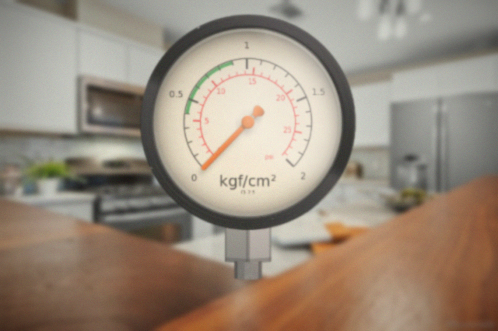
0 kg/cm²
